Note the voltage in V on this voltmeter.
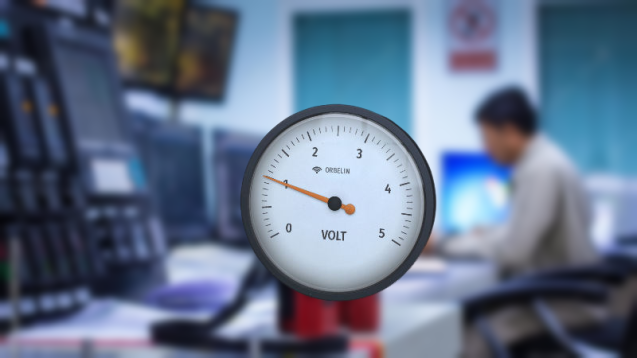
1 V
